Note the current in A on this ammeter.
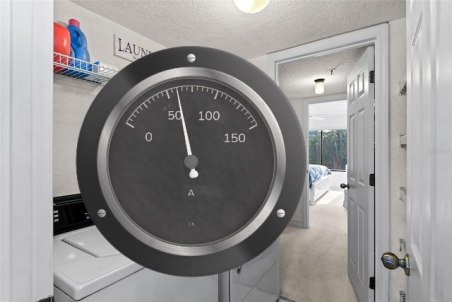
60 A
